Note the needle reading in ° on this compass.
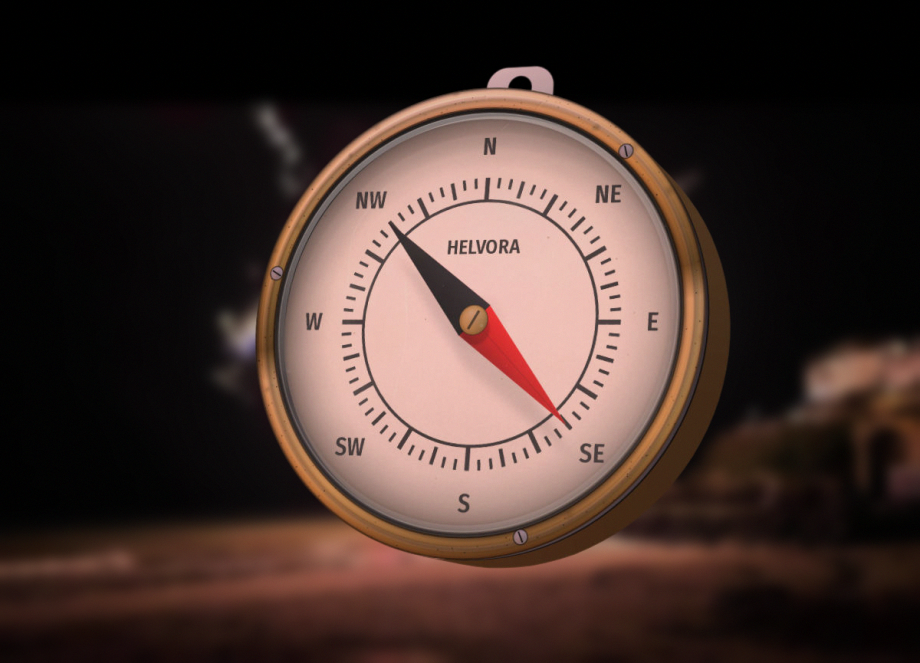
135 °
